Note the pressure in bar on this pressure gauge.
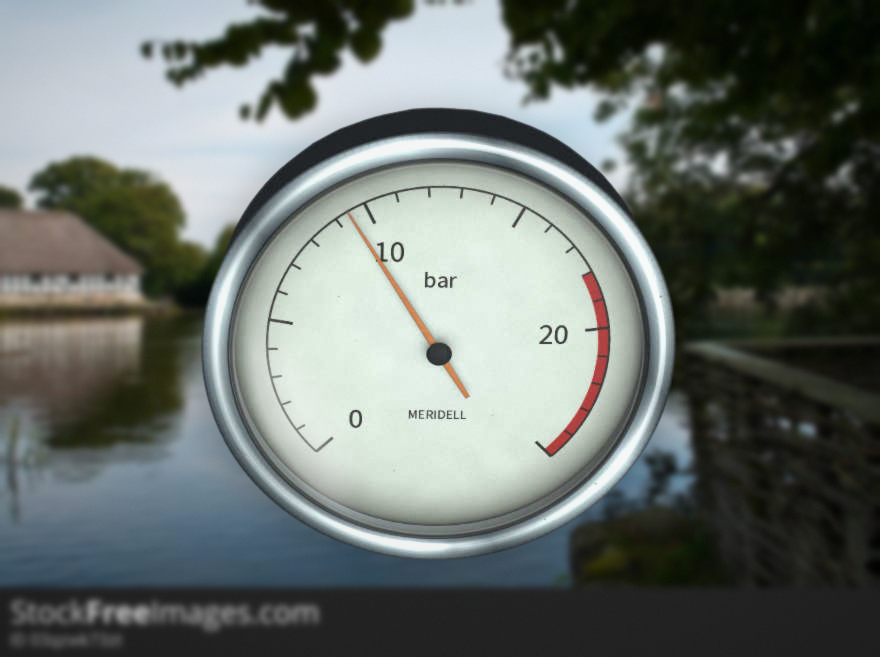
9.5 bar
